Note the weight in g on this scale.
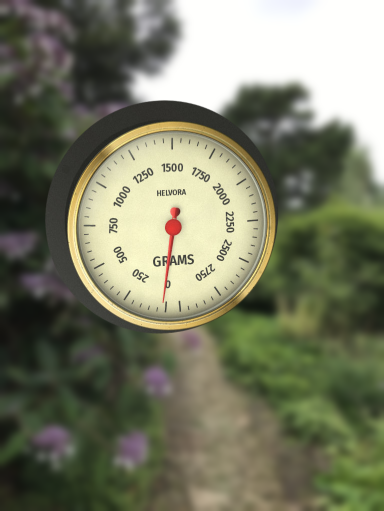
25 g
